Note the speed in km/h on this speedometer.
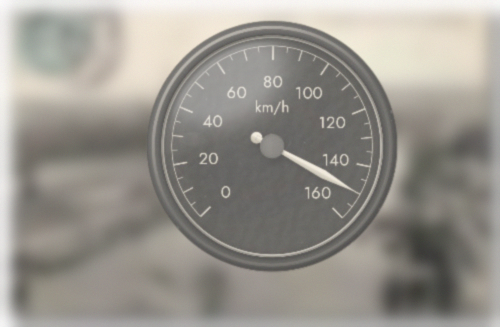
150 km/h
